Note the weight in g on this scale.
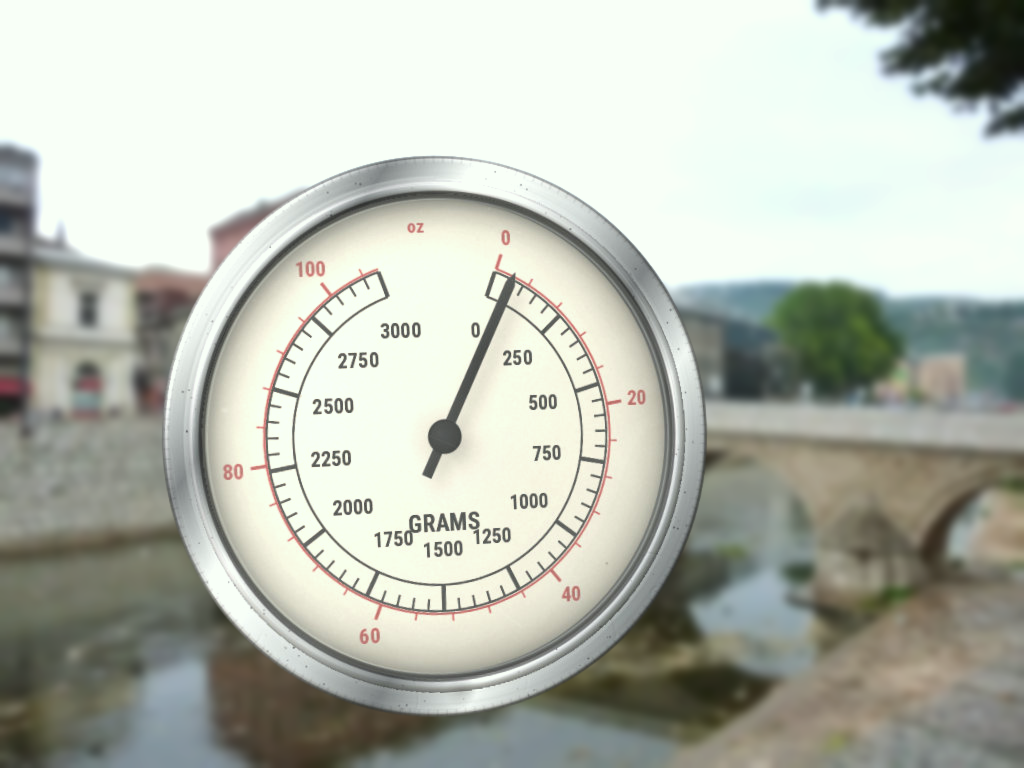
50 g
